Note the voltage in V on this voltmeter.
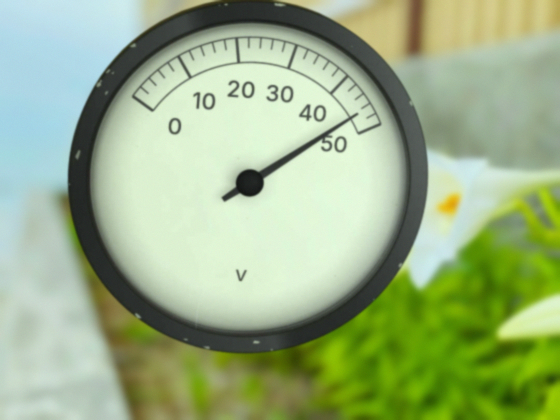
46 V
